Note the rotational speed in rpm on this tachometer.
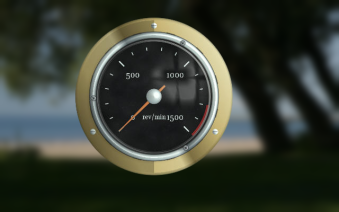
0 rpm
